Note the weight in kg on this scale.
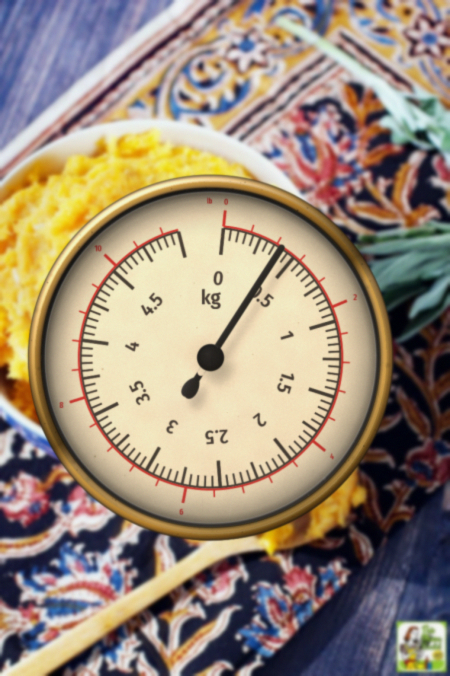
0.4 kg
